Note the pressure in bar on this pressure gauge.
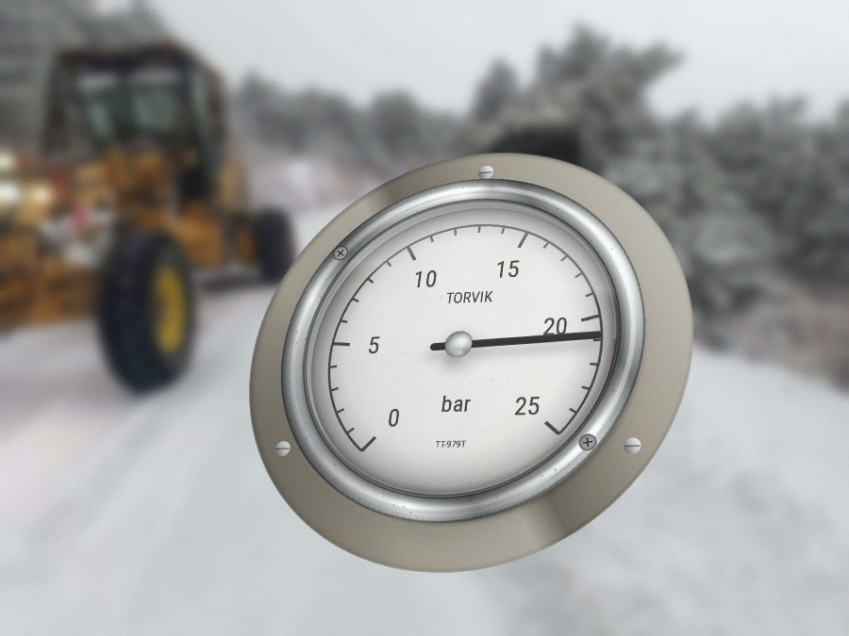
21 bar
